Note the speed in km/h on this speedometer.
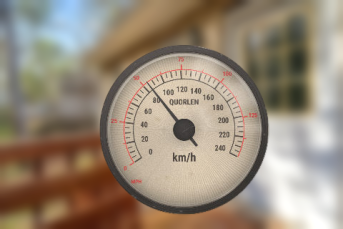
85 km/h
